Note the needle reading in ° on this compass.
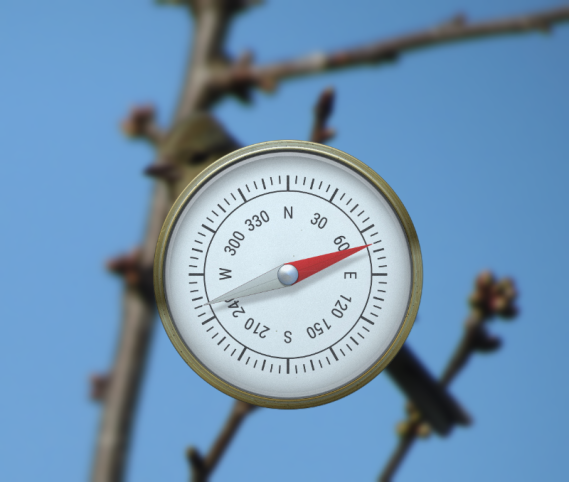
70 °
